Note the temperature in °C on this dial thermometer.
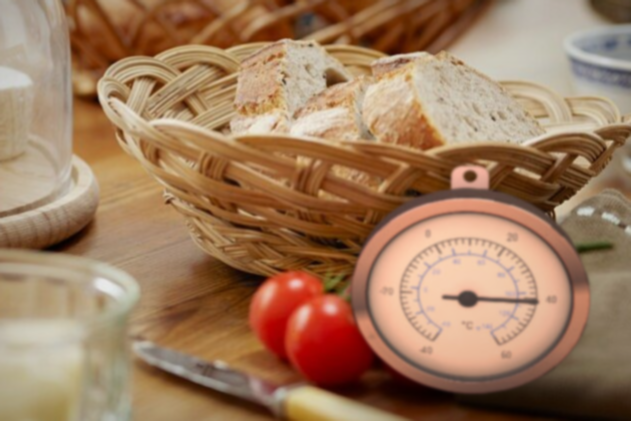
40 °C
